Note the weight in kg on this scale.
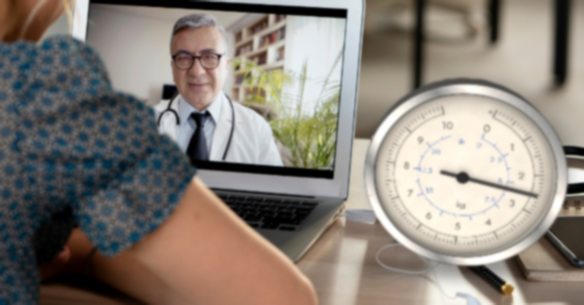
2.5 kg
